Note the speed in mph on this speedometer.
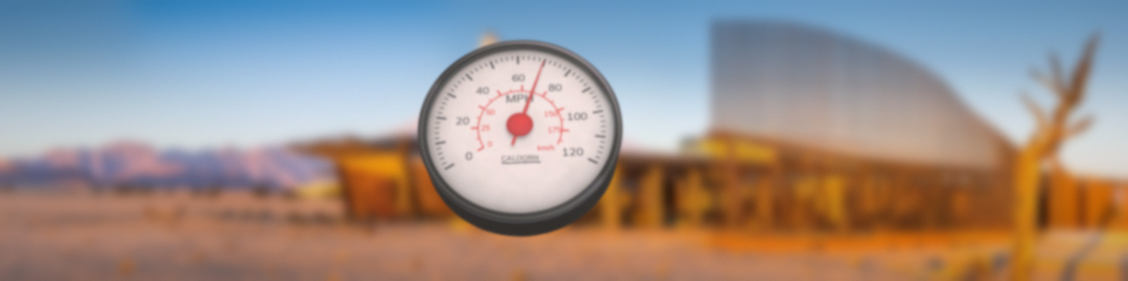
70 mph
